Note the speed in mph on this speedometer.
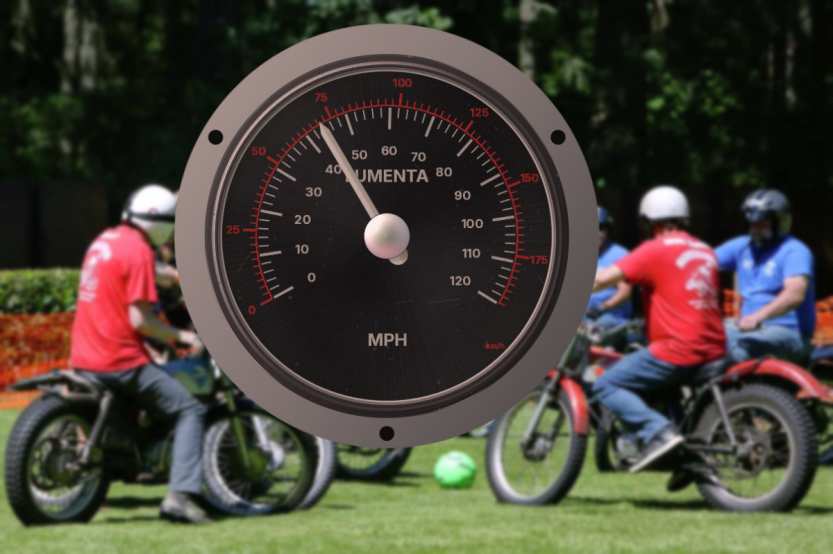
44 mph
